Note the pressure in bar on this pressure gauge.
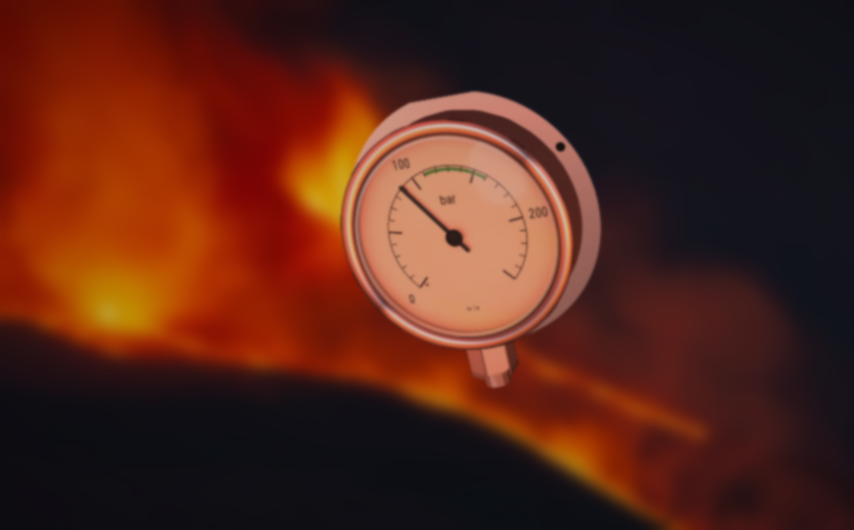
90 bar
